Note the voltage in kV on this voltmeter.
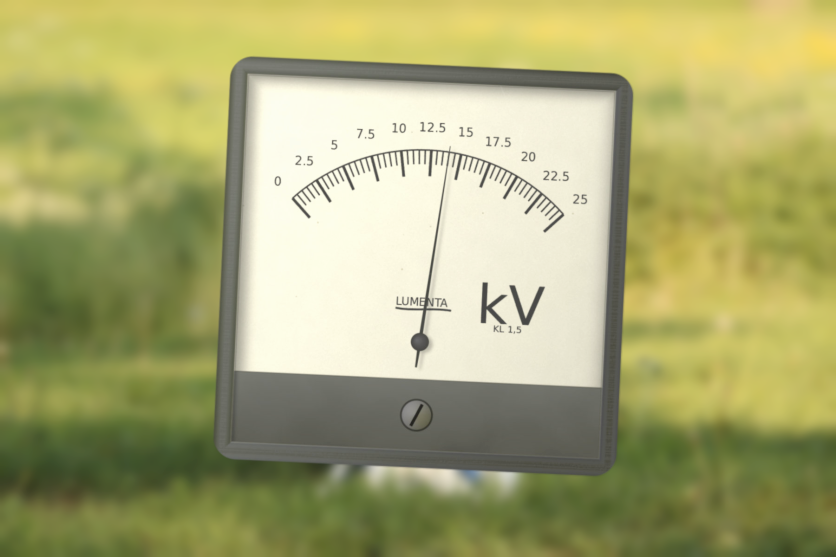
14 kV
